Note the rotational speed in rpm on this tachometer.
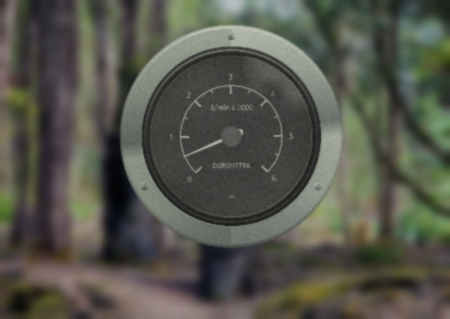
500 rpm
